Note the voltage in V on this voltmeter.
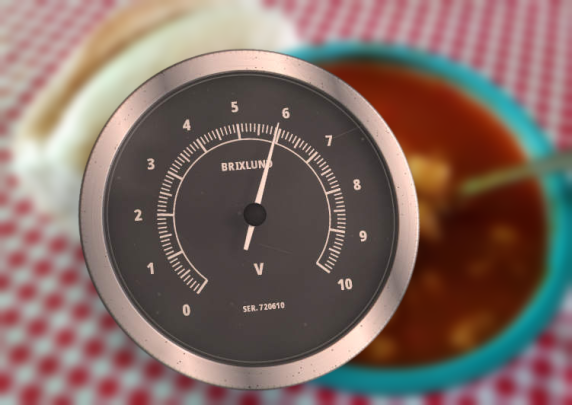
5.9 V
